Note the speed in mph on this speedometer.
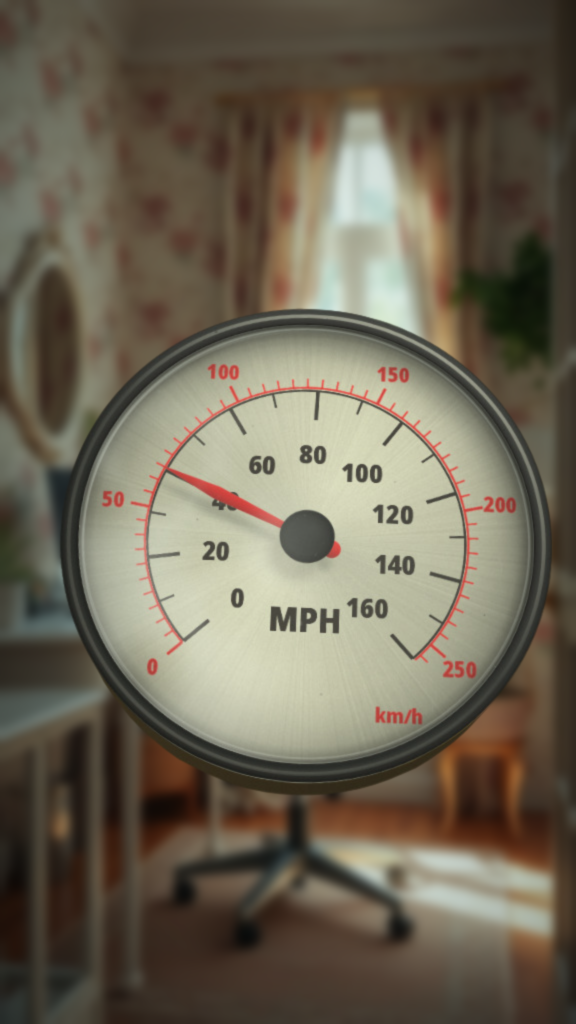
40 mph
